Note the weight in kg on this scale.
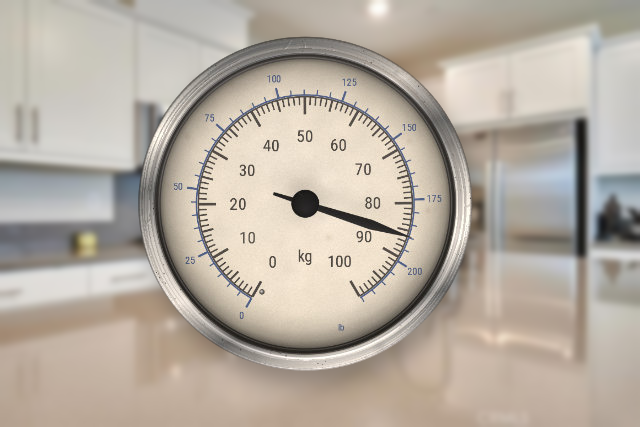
86 kg
